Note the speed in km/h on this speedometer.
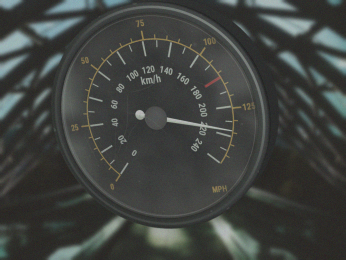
215 km/h
